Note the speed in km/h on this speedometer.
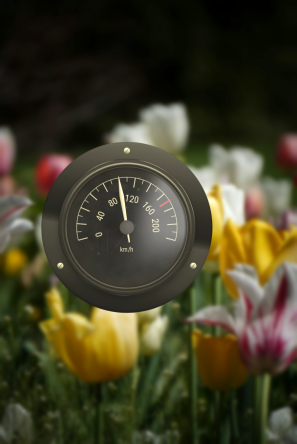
100 km/h
